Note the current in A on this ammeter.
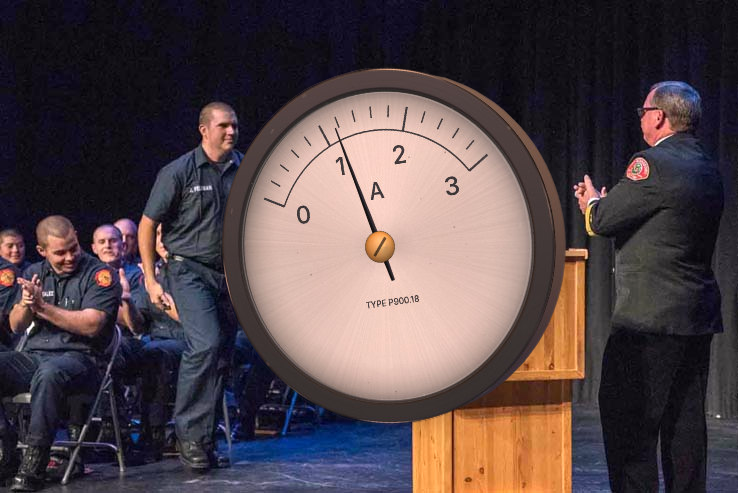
1.2 A
